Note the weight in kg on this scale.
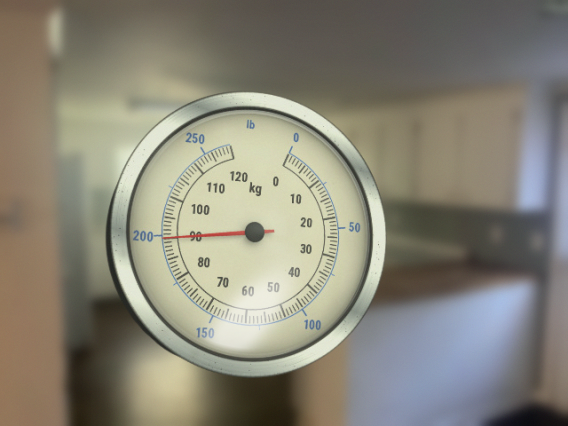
90 kg
